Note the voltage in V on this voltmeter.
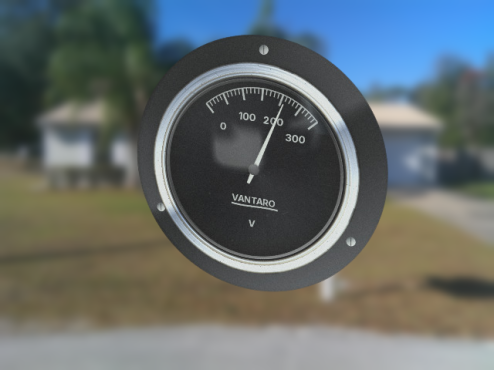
210 V
